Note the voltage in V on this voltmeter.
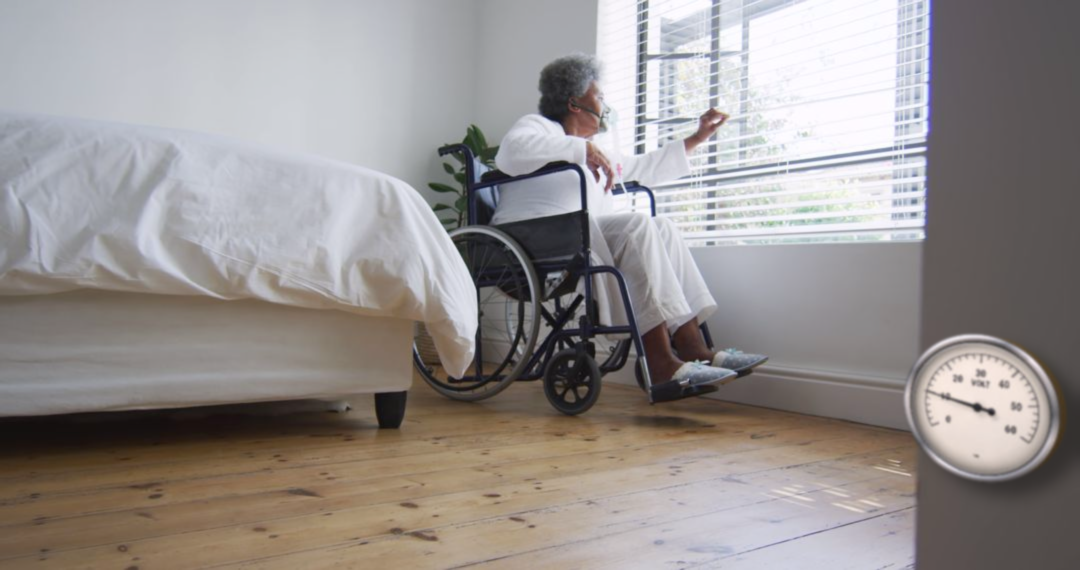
10 V
